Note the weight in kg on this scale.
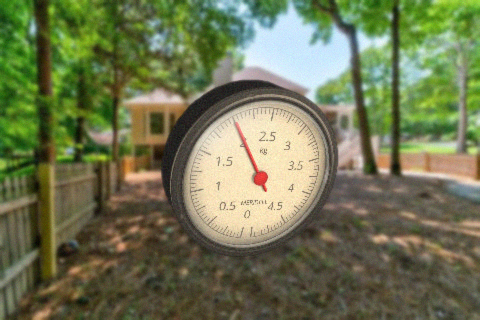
2 kg
